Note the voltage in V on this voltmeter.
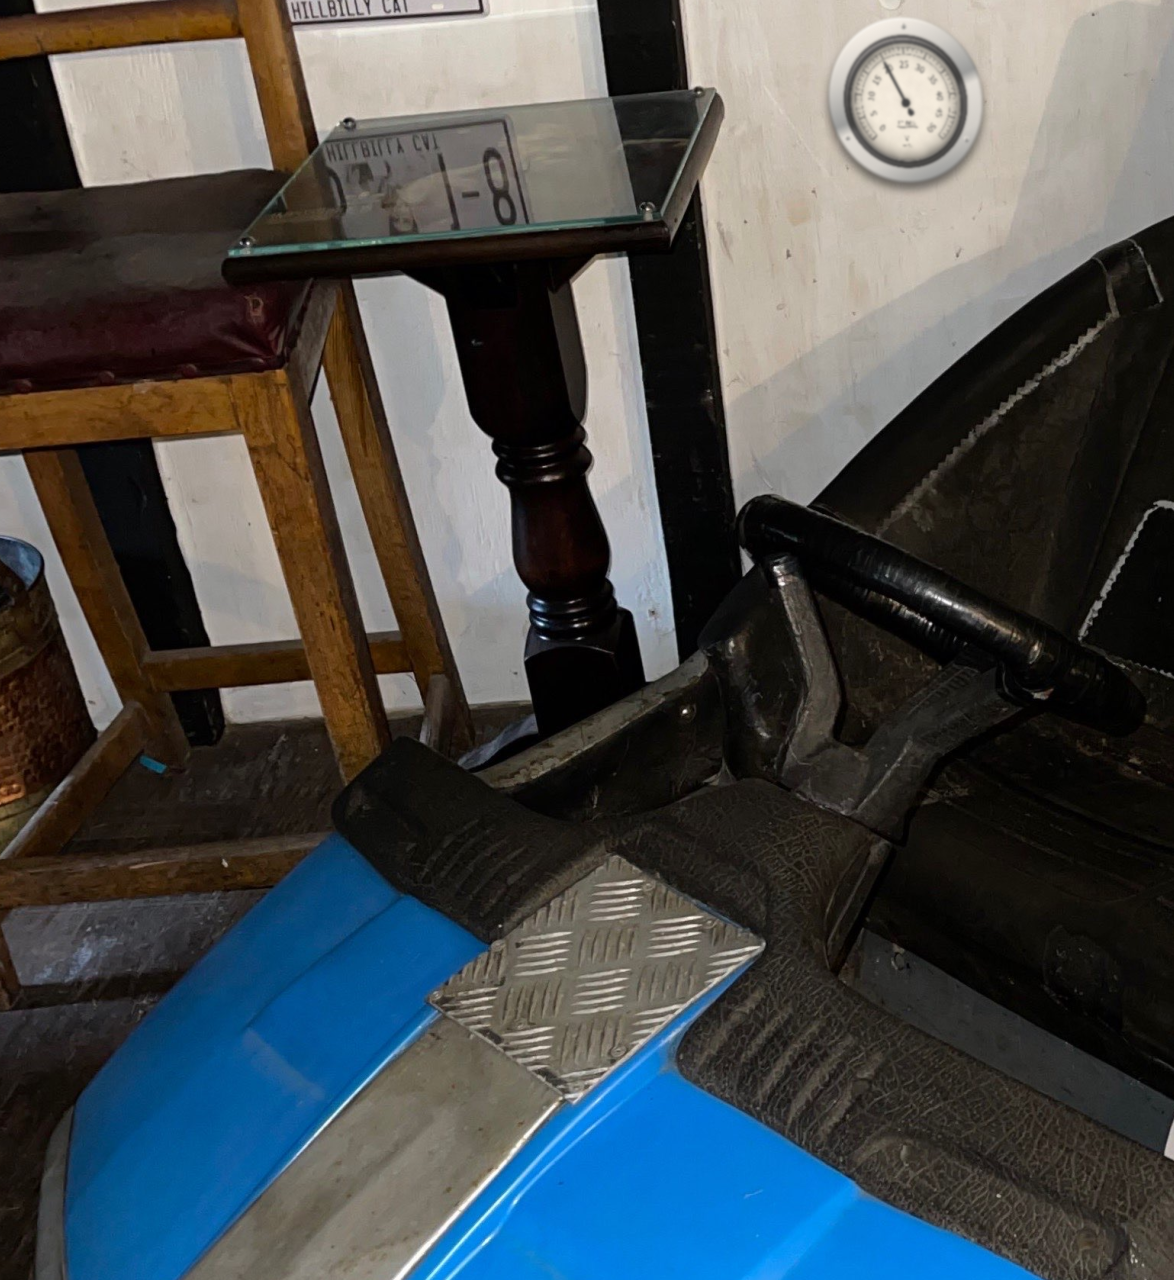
20 V
